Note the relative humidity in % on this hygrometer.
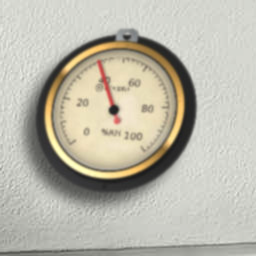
40 %
